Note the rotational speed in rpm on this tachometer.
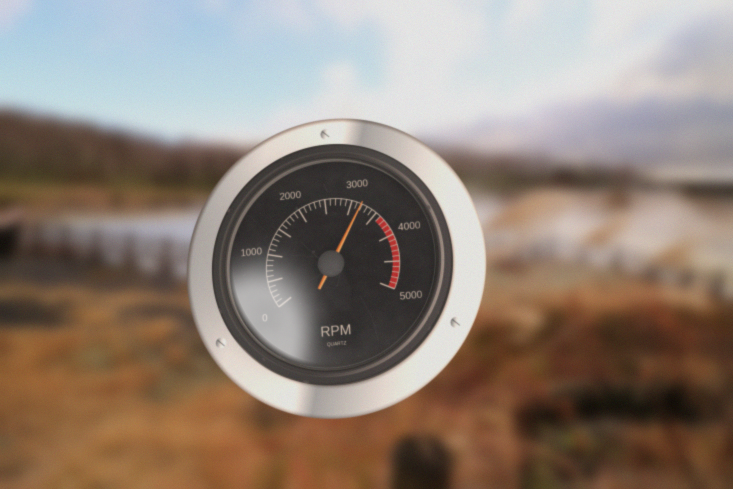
3200 rpm
